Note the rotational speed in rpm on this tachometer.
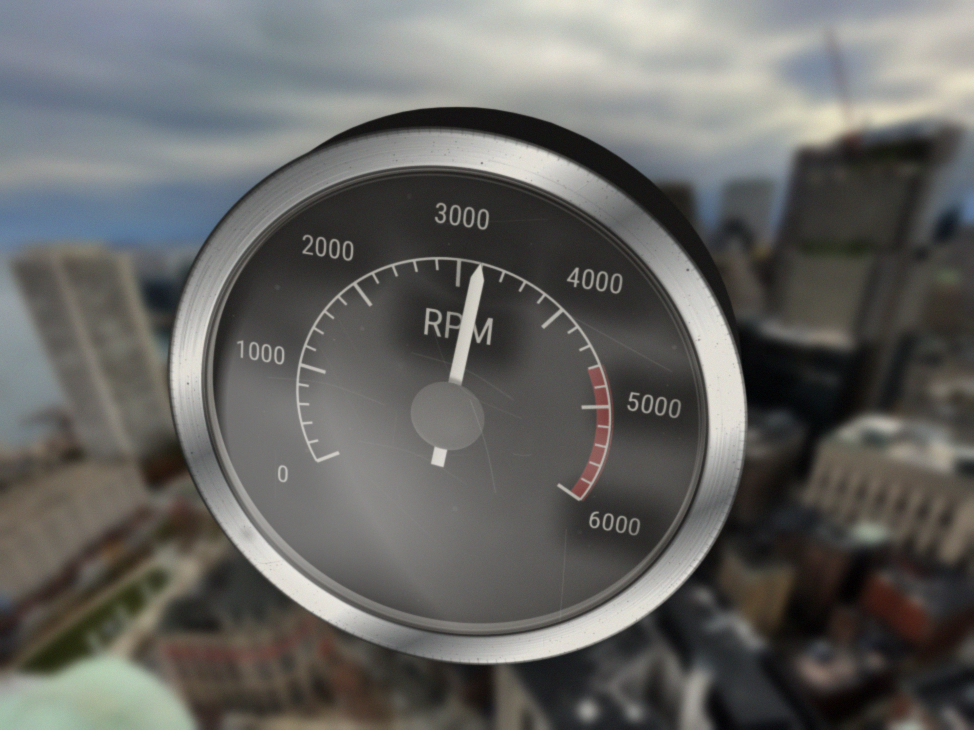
3200 rpm
